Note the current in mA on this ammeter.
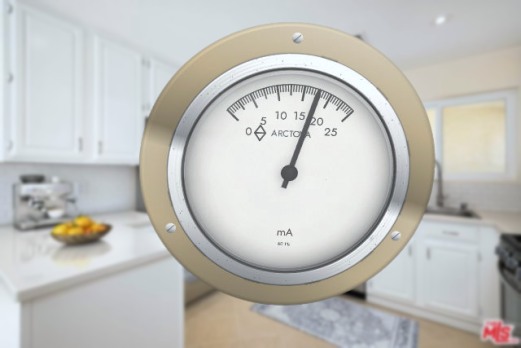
17.5 mA
